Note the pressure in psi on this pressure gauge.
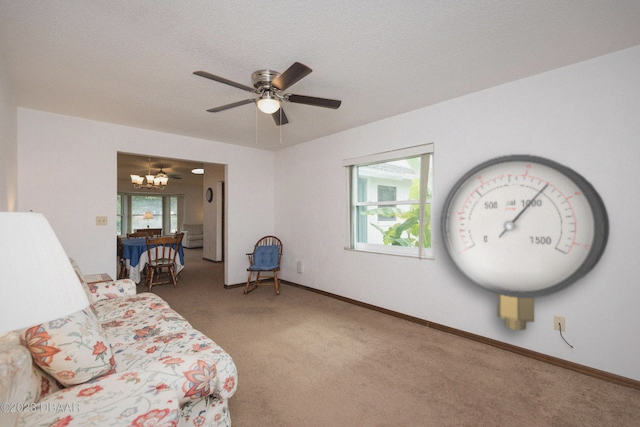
1000 psi
